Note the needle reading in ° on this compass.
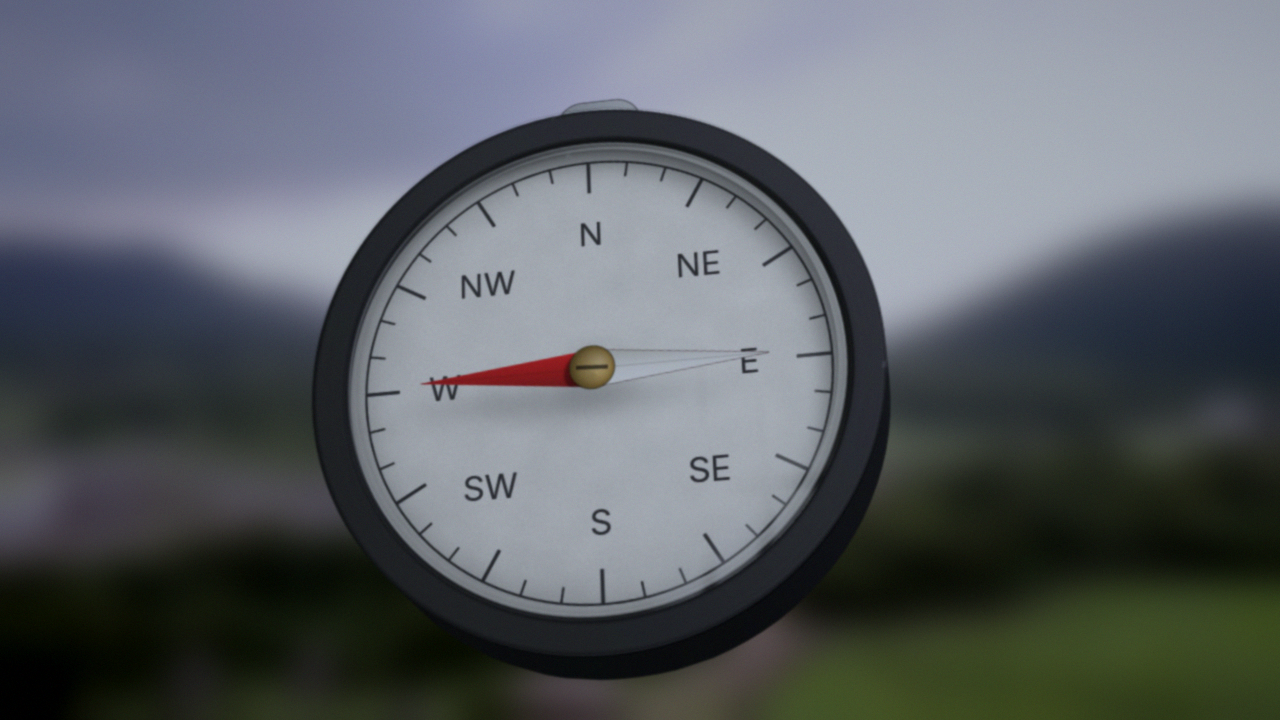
270 °
